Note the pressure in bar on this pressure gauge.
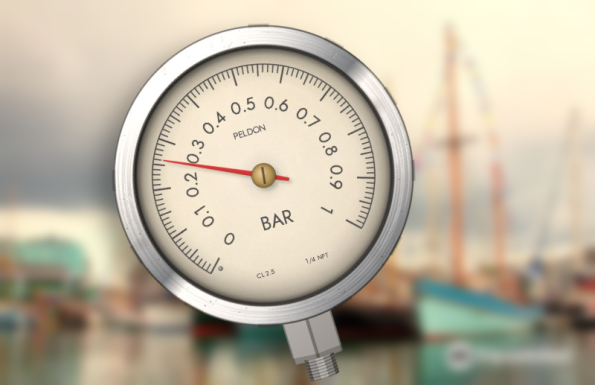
0.26 bar
